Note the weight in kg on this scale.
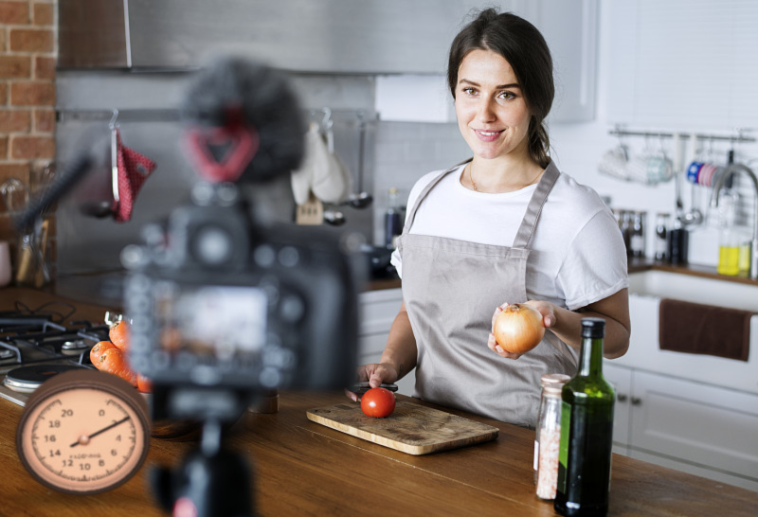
2 kg
